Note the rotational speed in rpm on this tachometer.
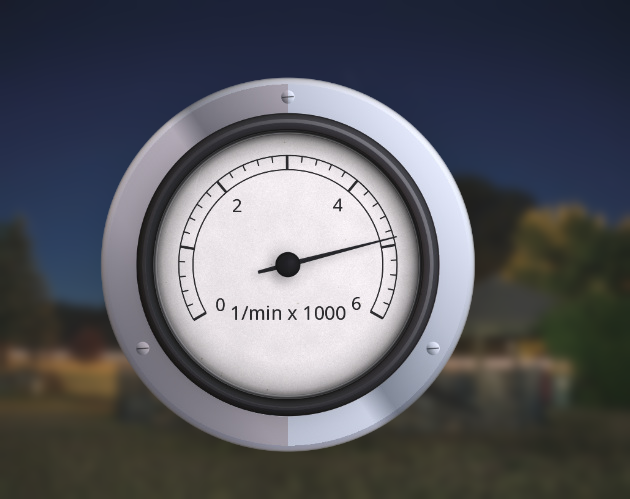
4900 rpm
